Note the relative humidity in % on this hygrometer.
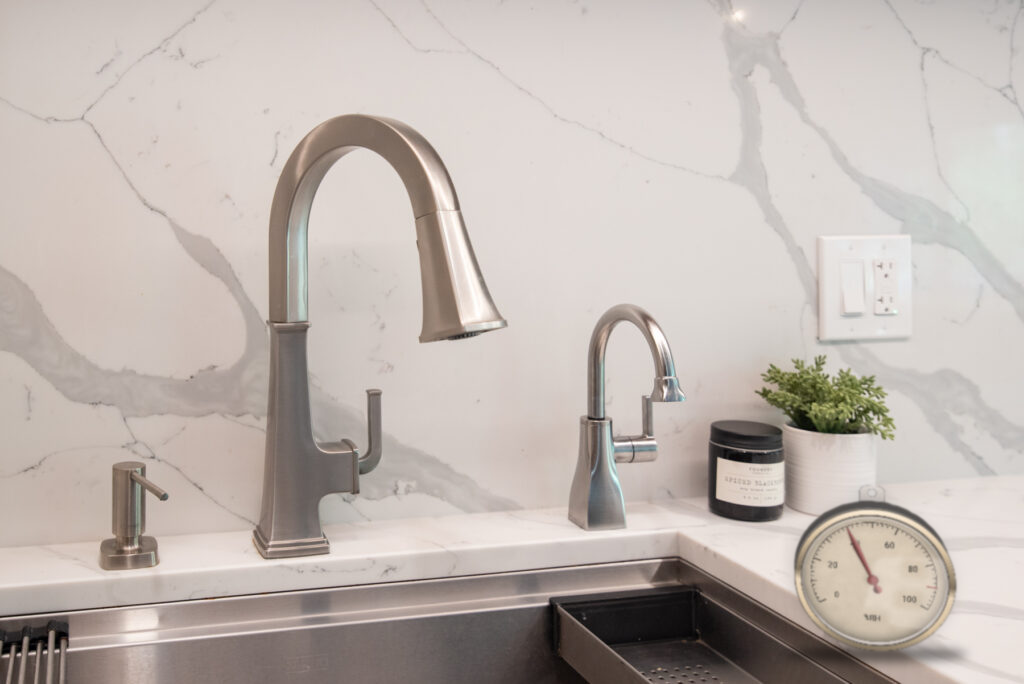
40 %
